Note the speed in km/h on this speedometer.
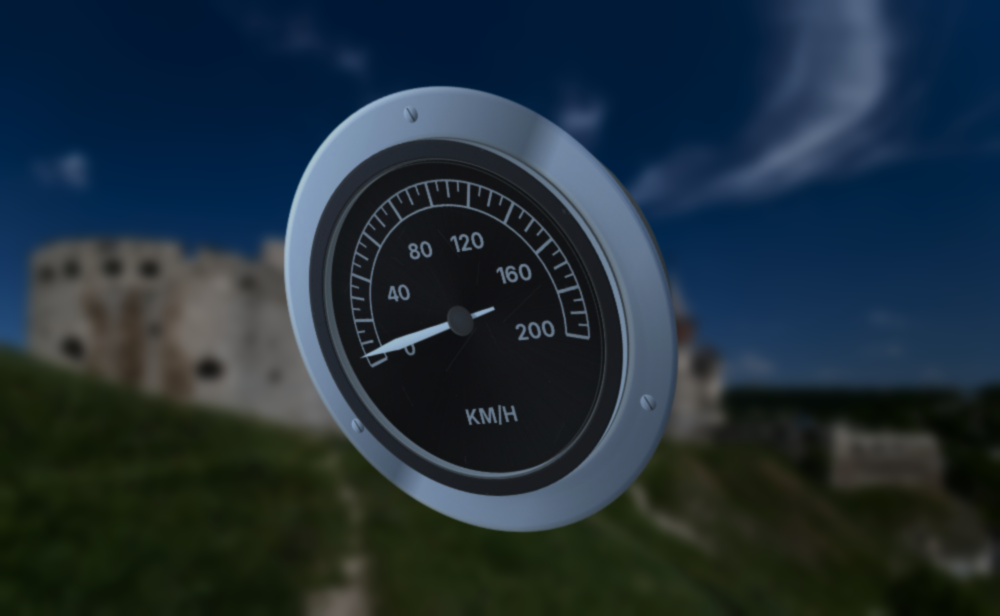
5 km/h
